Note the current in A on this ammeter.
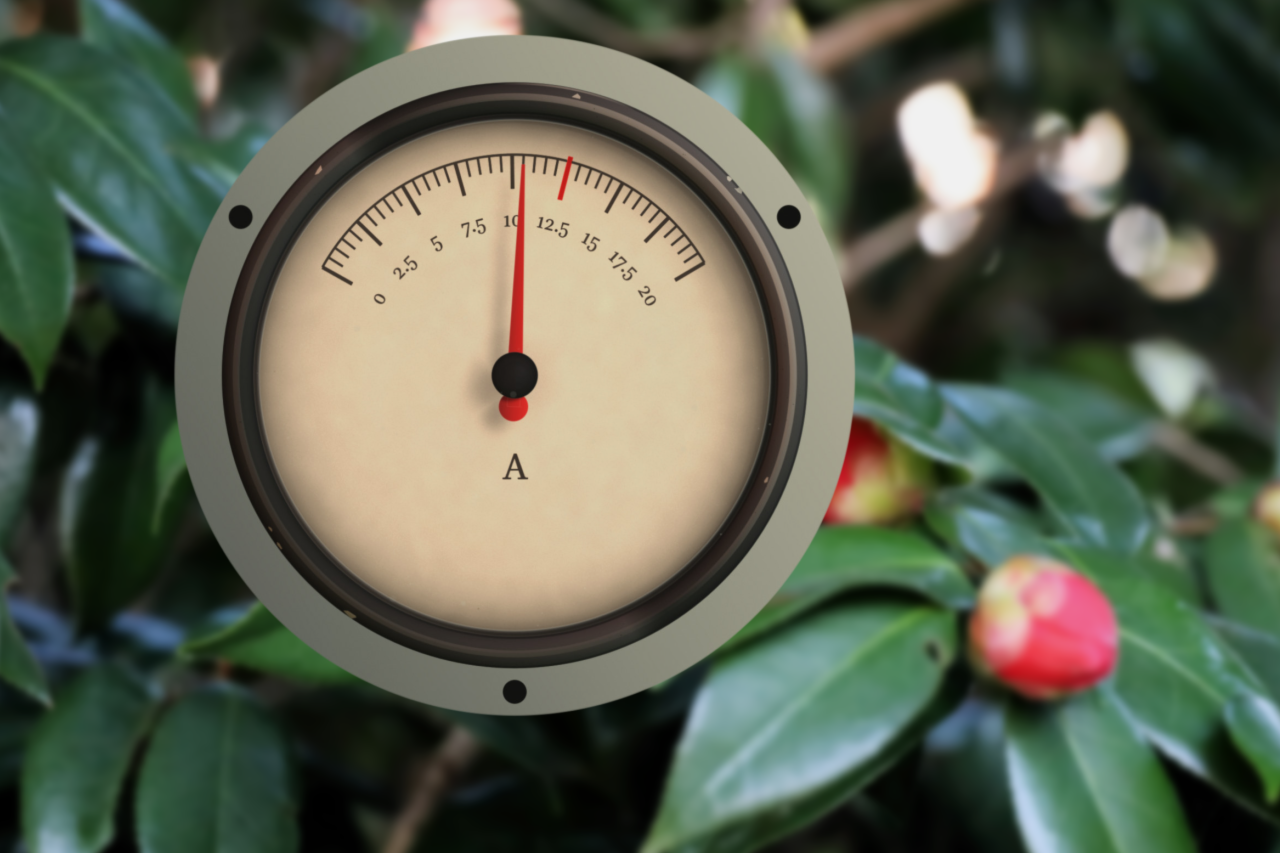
10.5 A
